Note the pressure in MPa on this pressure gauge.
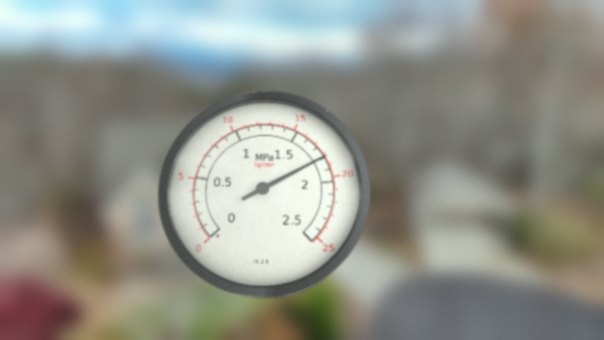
1.8 MPa
